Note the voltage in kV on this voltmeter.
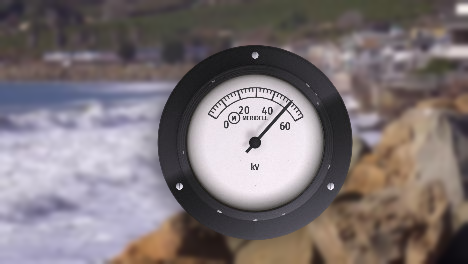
50 kV
